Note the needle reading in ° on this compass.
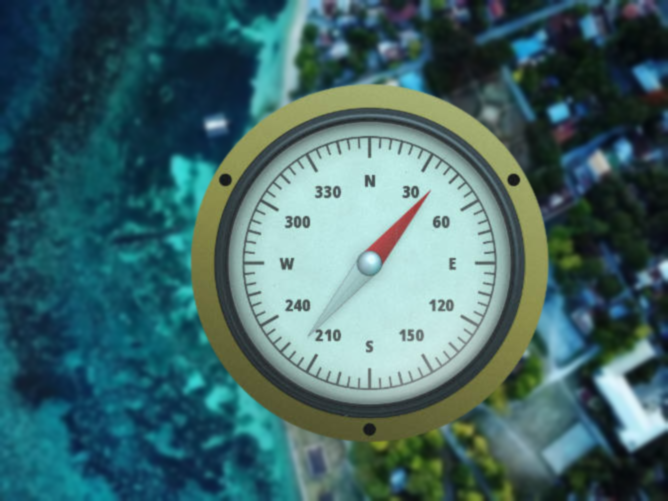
40 °
